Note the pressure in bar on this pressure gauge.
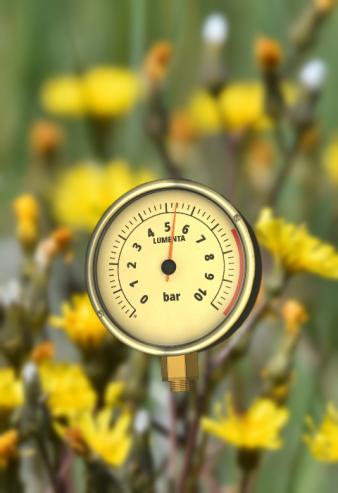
5.4 bar
